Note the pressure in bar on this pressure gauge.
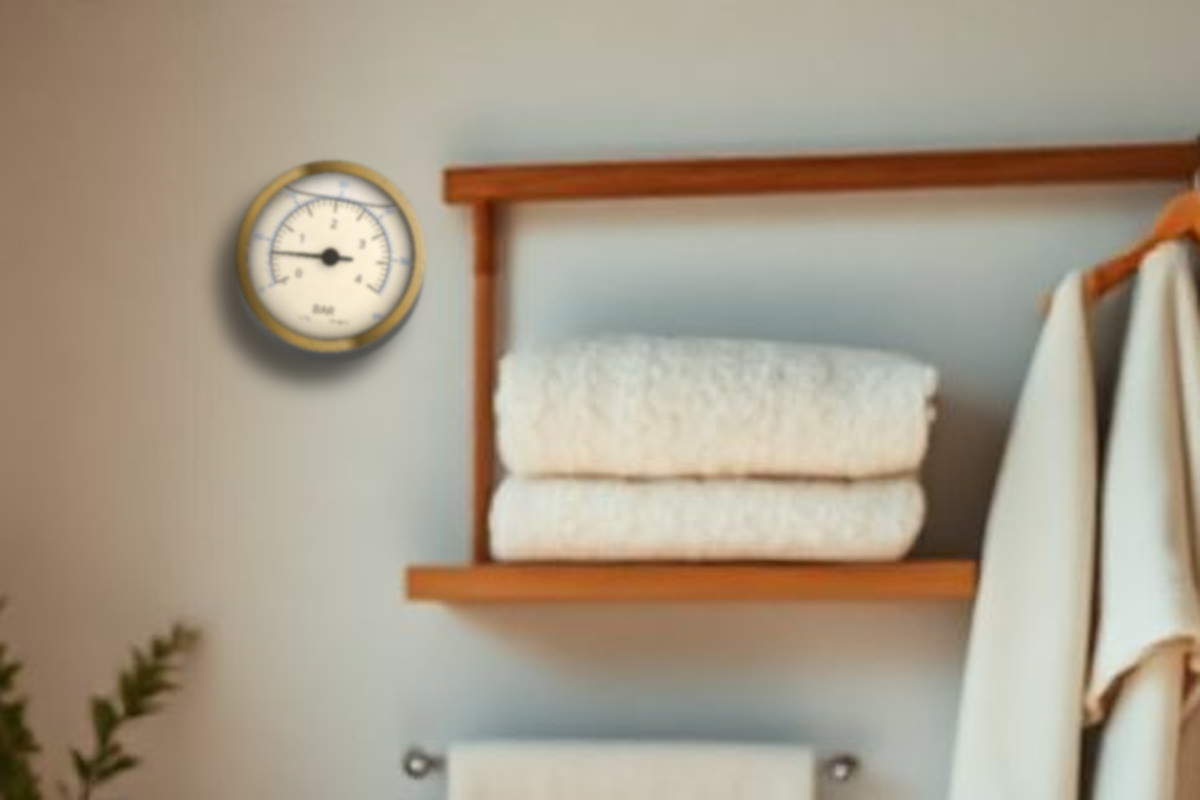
0.5 bar
